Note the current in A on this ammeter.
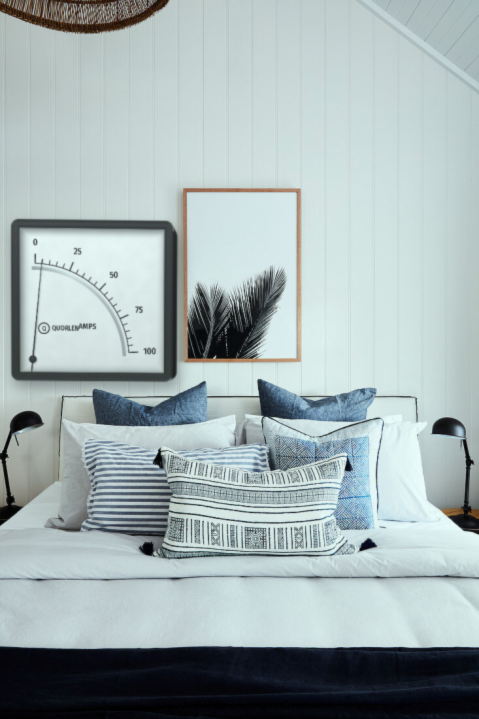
5 A
